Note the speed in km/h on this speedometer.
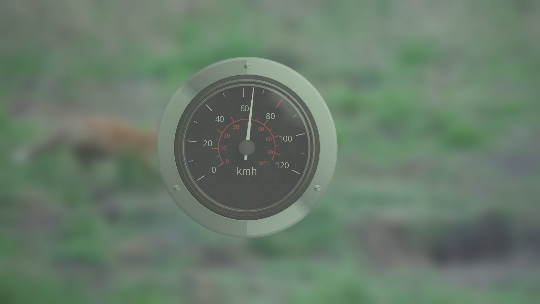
65 km/h
